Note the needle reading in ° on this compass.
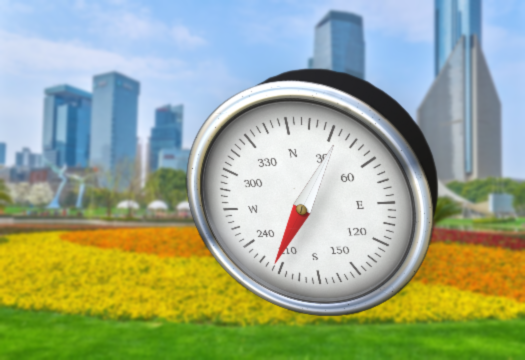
215 °
